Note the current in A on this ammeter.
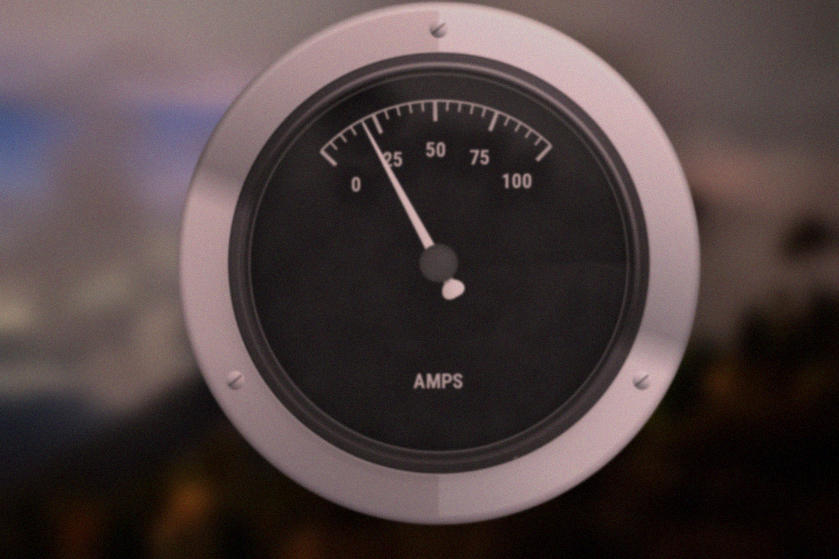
20 A
